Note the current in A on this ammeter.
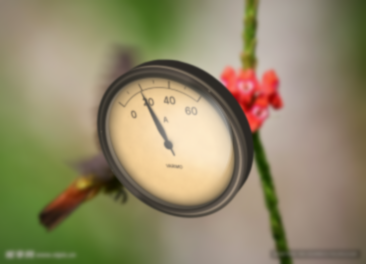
20 A
